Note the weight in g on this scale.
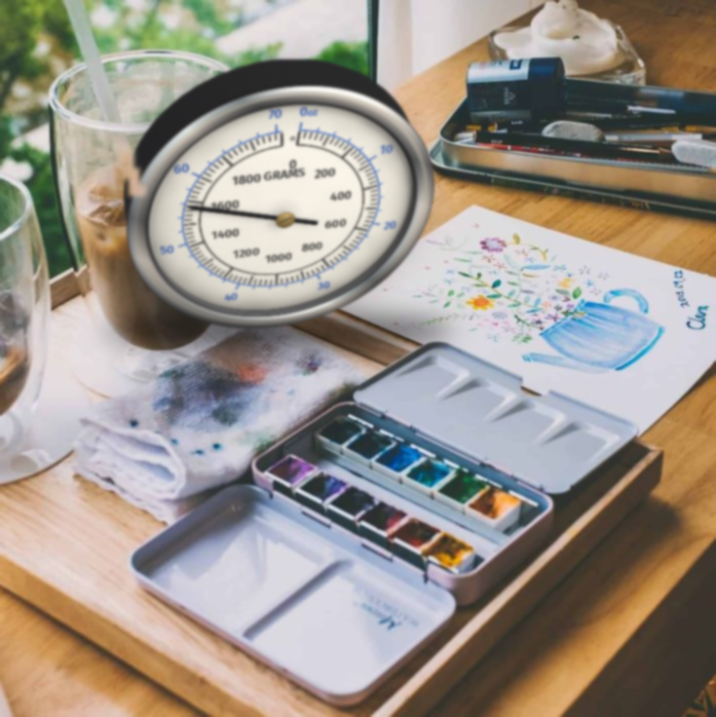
1600 g
